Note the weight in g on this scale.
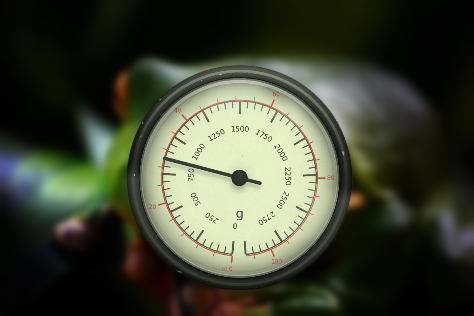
850 g
